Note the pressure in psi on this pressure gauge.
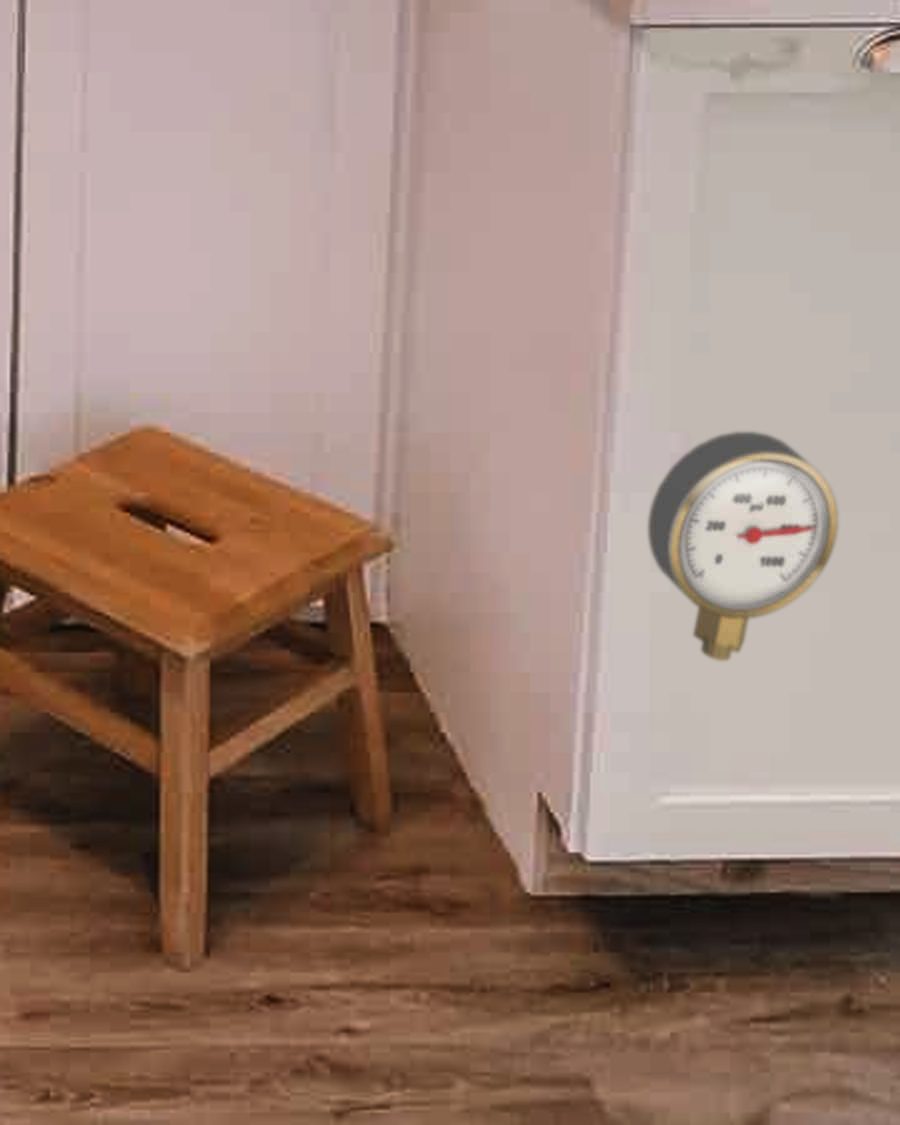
800 psi
